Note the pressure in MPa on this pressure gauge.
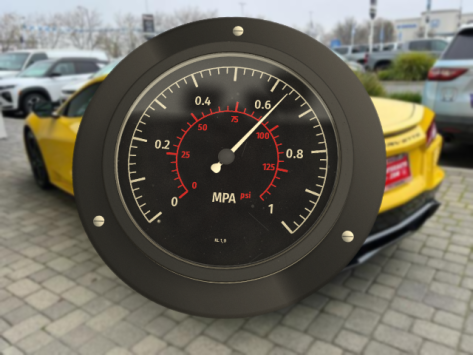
0.64 MPa
